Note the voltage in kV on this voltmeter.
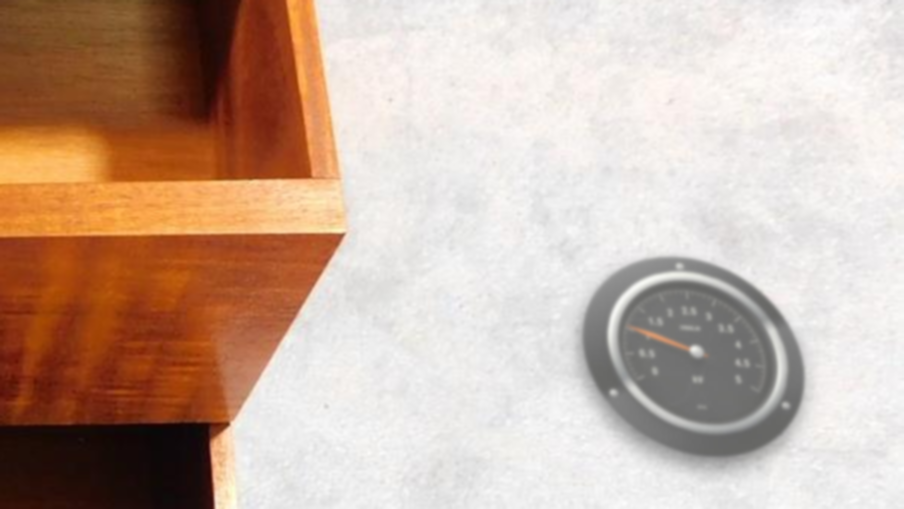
1 kV
